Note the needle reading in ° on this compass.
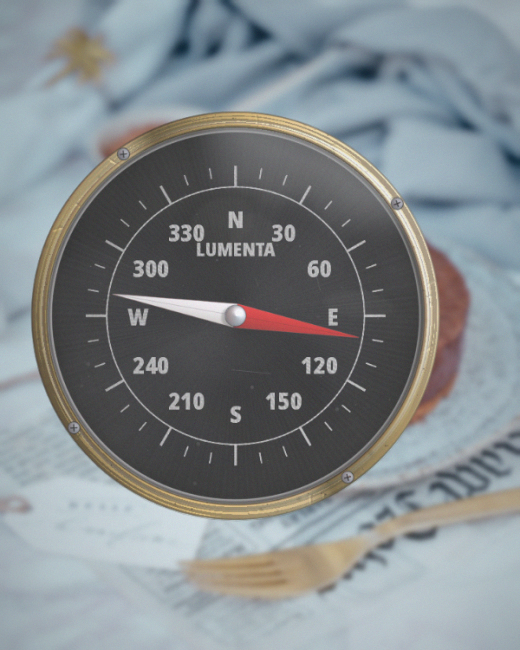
100 °
